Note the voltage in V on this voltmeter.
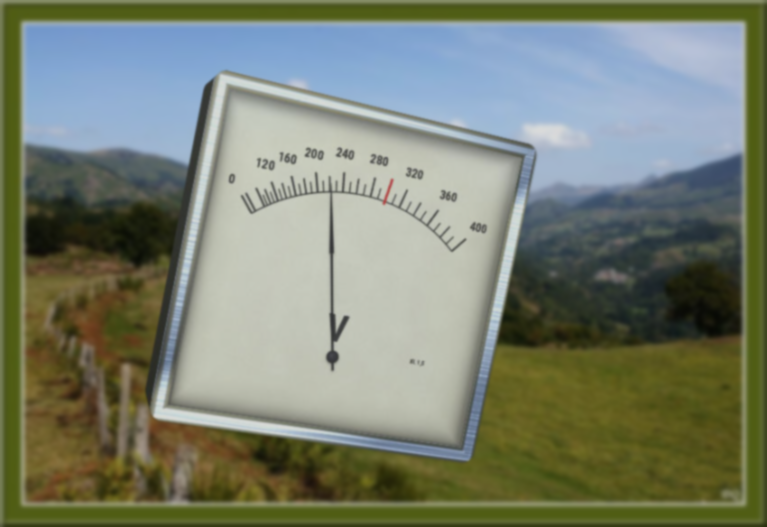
220 V
